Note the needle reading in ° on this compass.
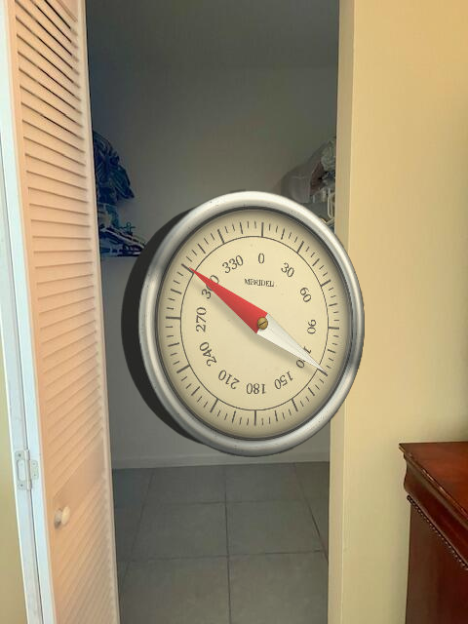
300 °
